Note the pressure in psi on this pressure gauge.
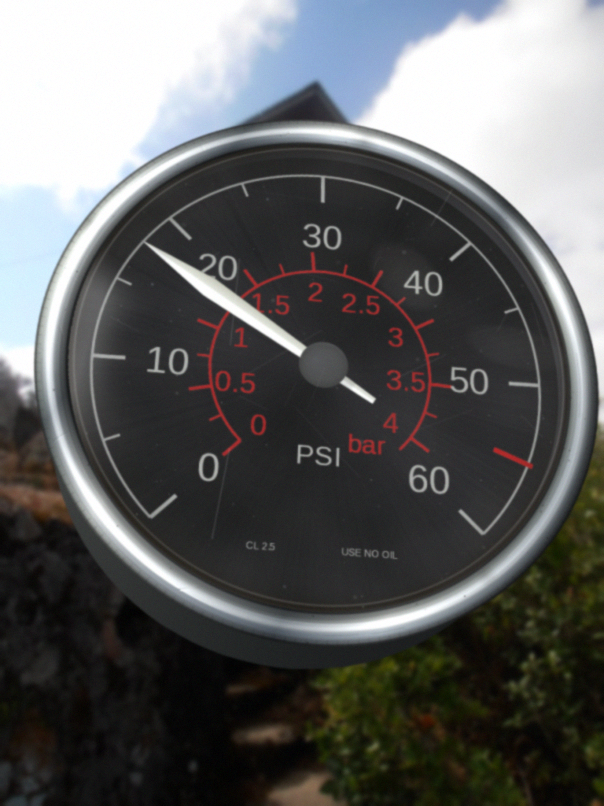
17.5 psi
